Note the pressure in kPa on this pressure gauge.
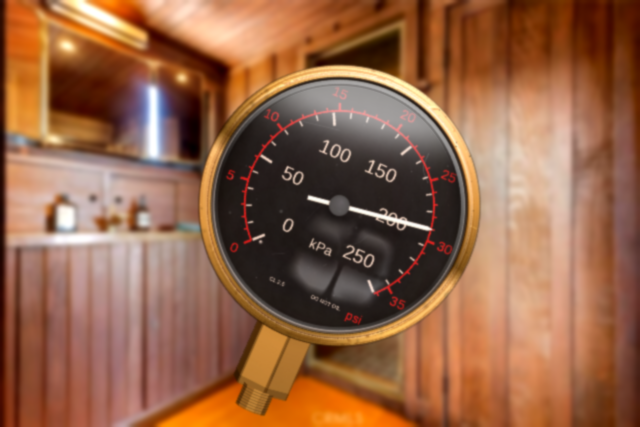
200 kPa
